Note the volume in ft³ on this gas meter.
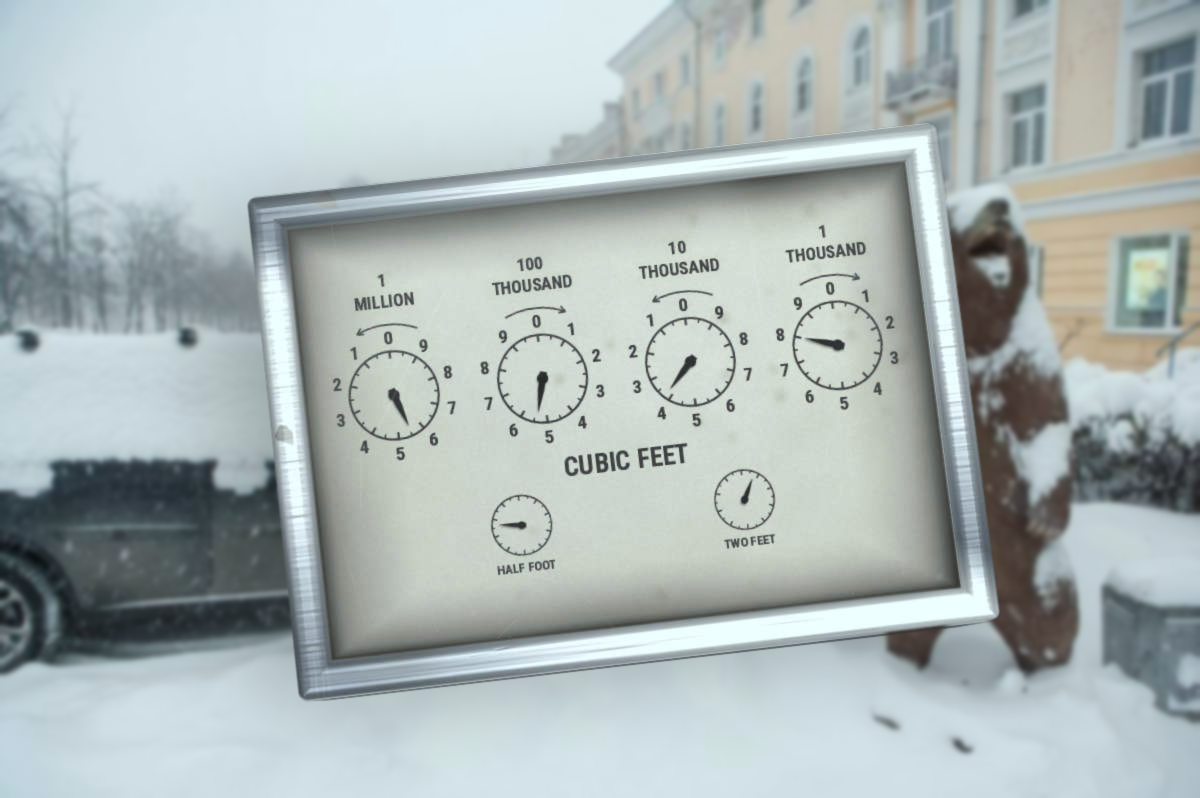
553800 ft³
